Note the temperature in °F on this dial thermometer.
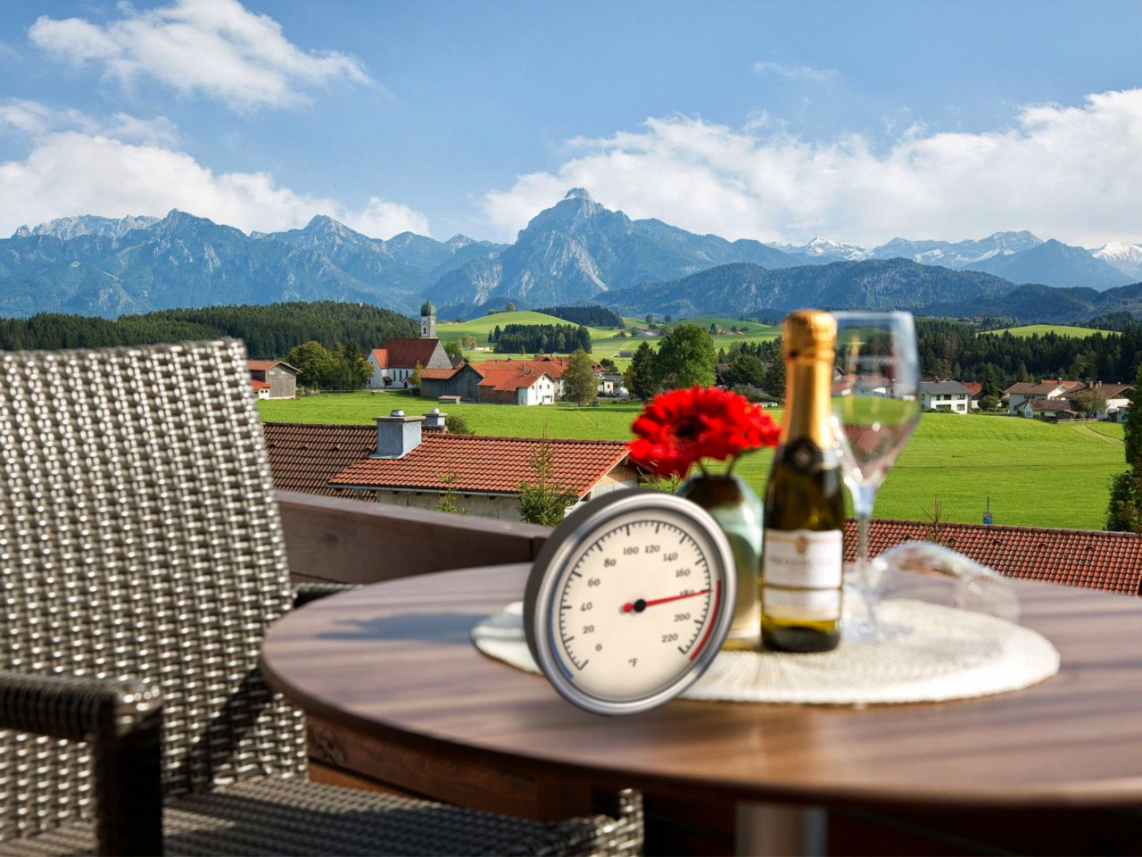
180 °F
